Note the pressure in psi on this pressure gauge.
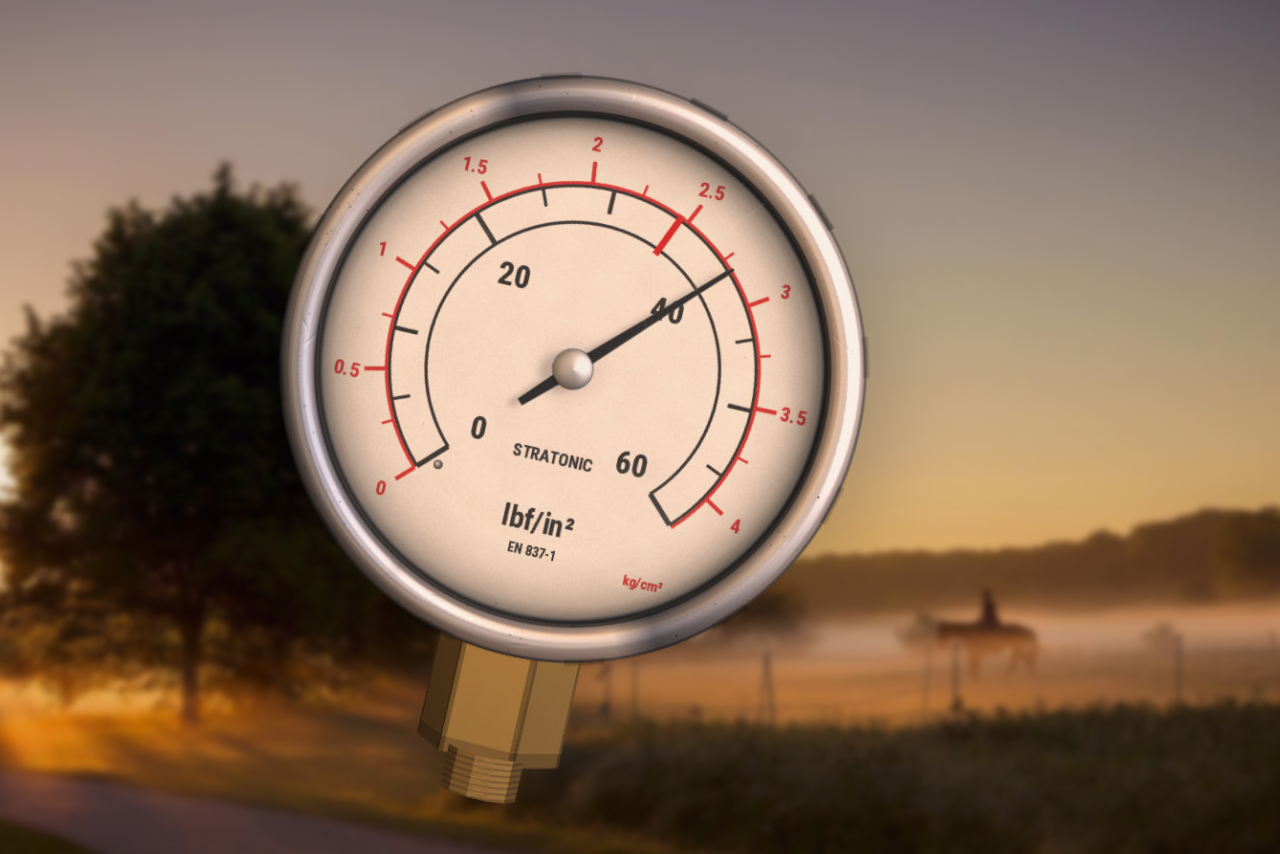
40 psi
